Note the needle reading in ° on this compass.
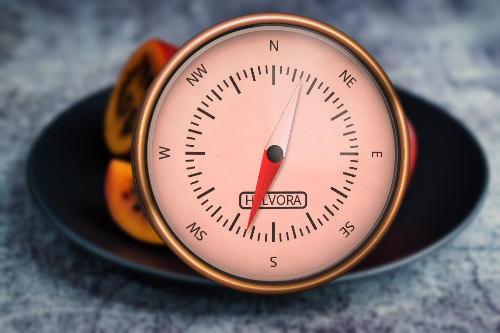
200 °
